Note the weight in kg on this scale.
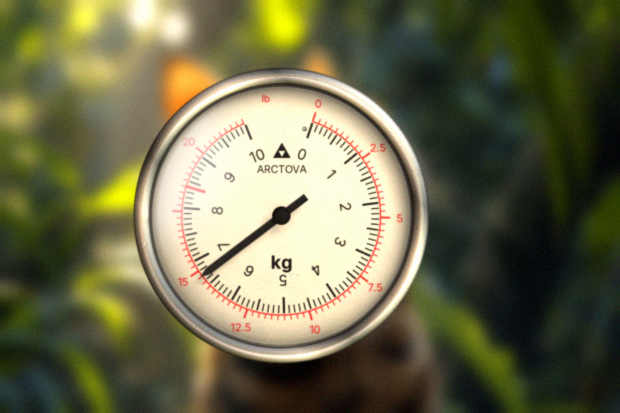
6.7 kg
